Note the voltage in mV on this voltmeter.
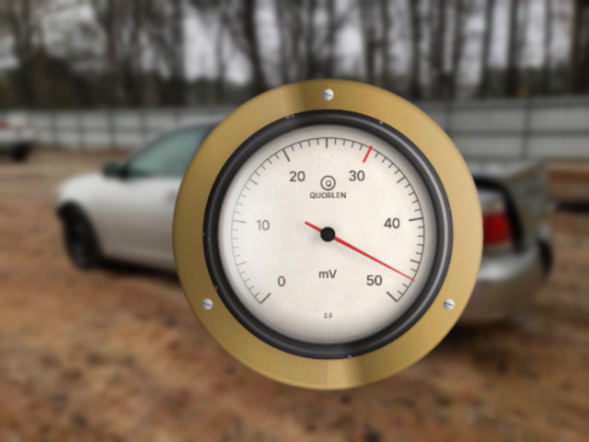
47 mV
